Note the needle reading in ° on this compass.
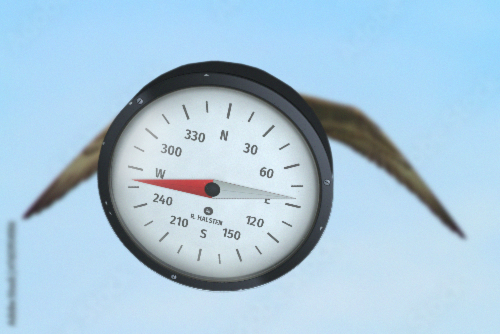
262.5 °
